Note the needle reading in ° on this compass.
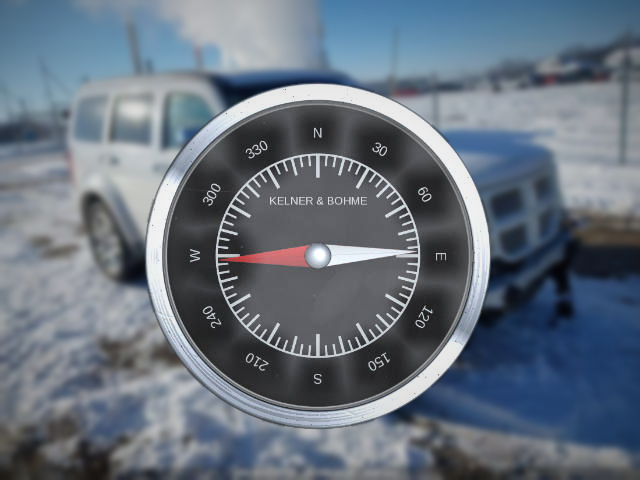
267.5 °
